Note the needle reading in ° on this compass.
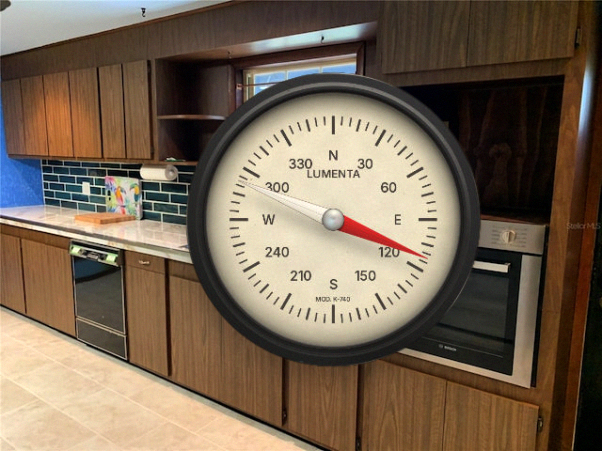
112.5 °
